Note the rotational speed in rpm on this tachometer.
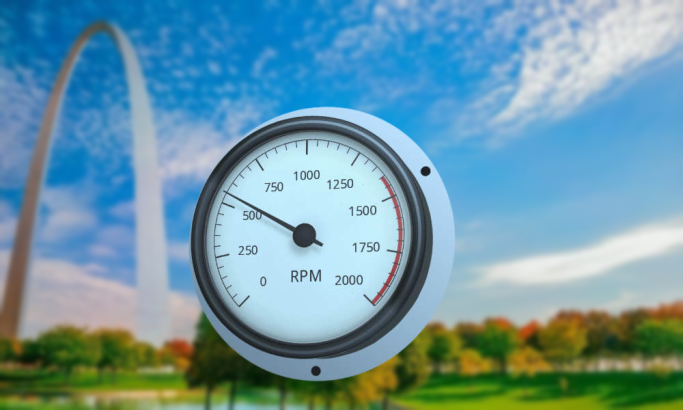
550 rpm
